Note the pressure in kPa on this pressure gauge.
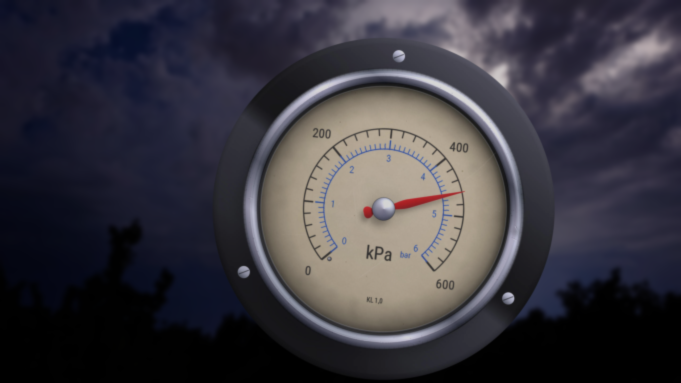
460 kPa
